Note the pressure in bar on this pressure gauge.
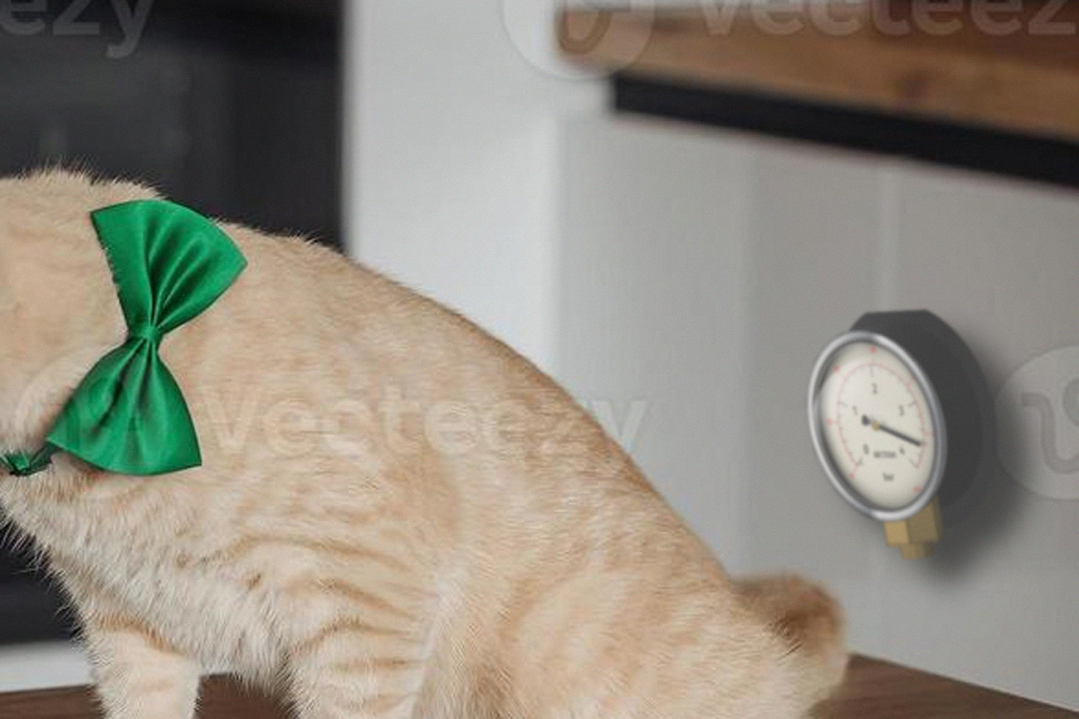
3.6 bar
